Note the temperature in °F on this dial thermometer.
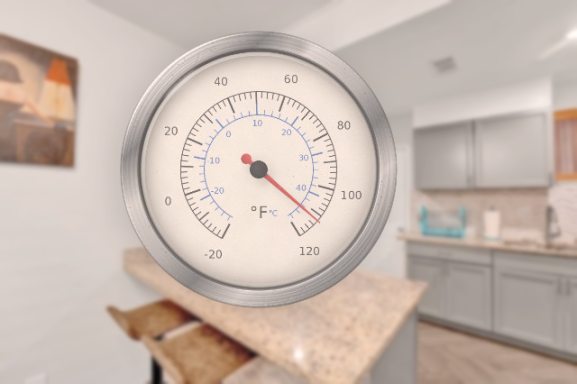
112 °F
